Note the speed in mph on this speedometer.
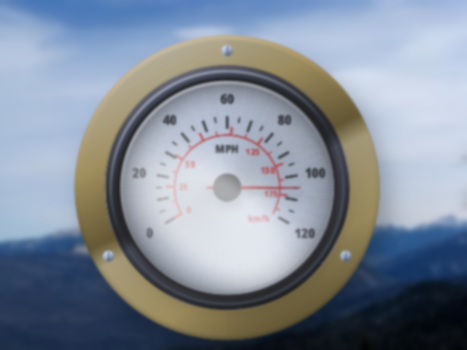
105 mph
